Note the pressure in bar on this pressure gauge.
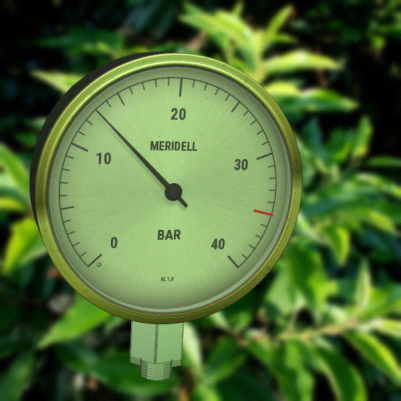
13 bar
